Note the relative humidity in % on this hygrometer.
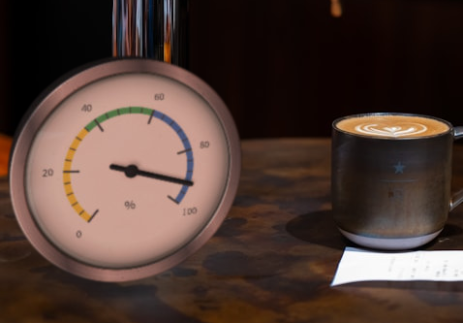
92 %
